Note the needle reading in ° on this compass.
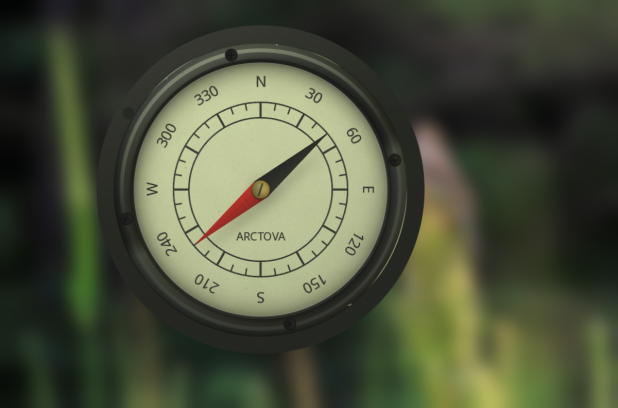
230 °
